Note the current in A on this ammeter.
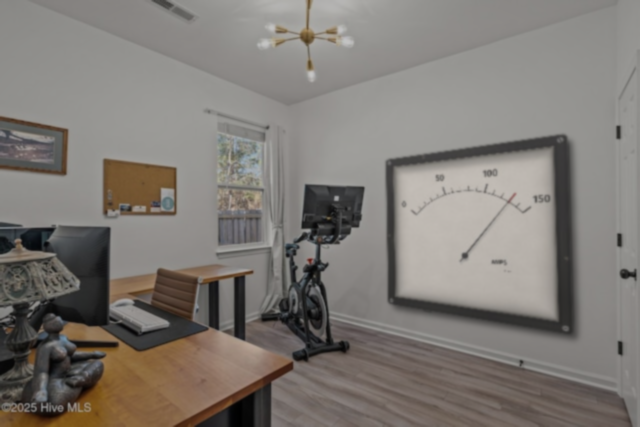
130 A
